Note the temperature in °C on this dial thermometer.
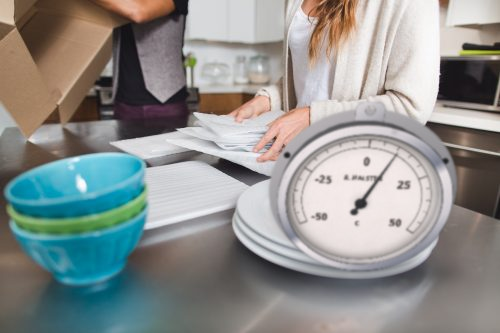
10 °C
